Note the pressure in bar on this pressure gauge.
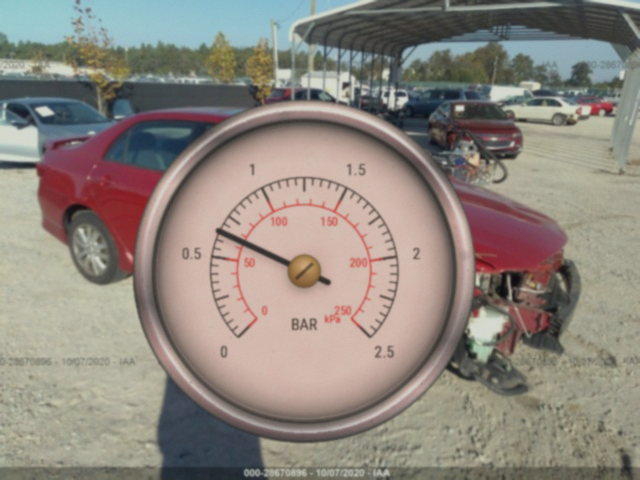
0.65 bar
